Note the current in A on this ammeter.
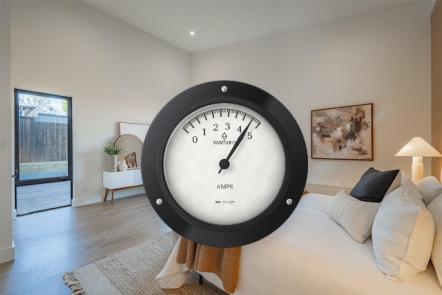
4.5 A
